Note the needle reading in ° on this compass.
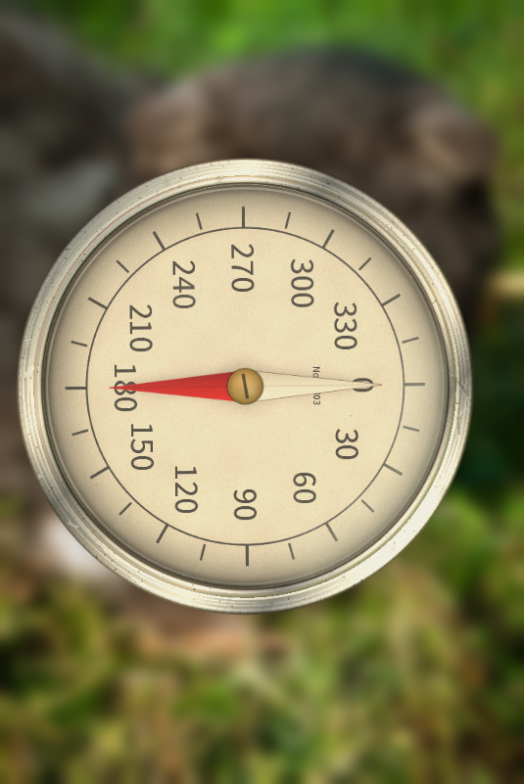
180 °
